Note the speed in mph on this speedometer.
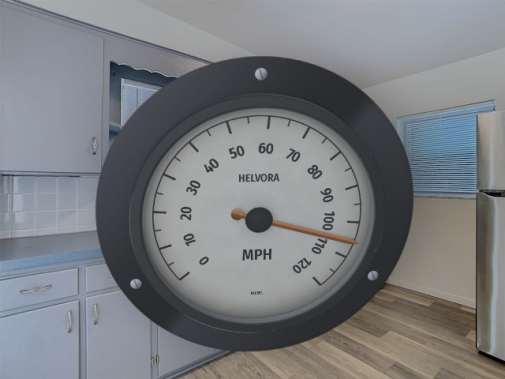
105 mph
